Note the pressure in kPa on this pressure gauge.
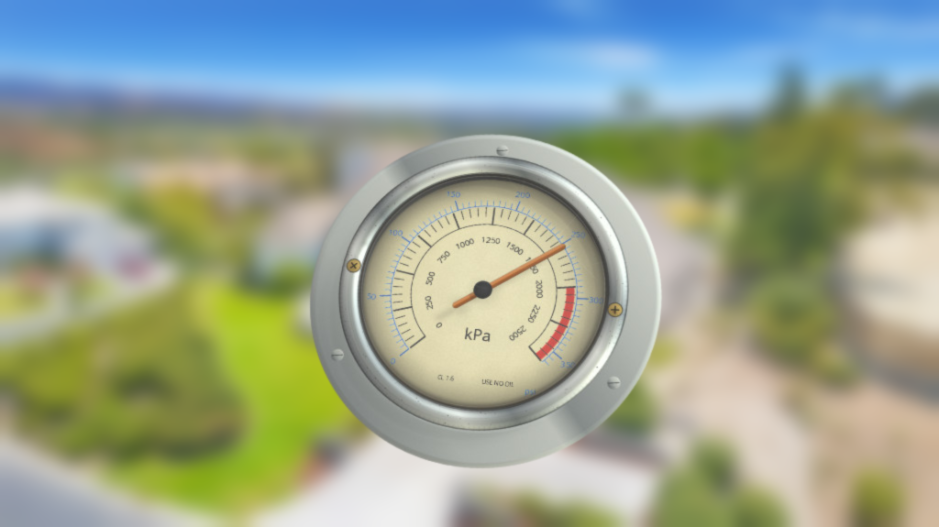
1750 kPa
